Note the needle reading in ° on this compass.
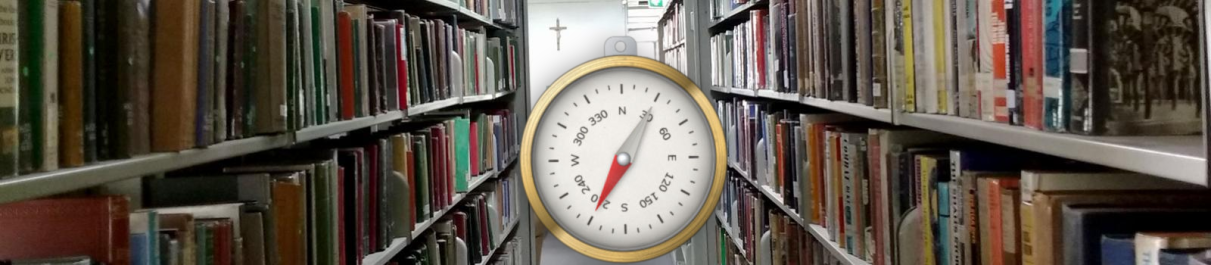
210 °
